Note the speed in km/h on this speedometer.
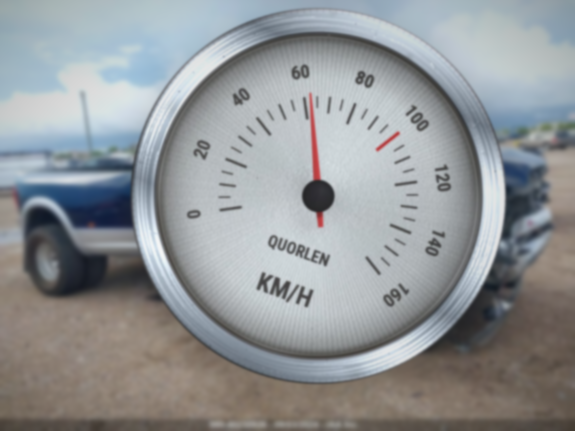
62.5 km/h
